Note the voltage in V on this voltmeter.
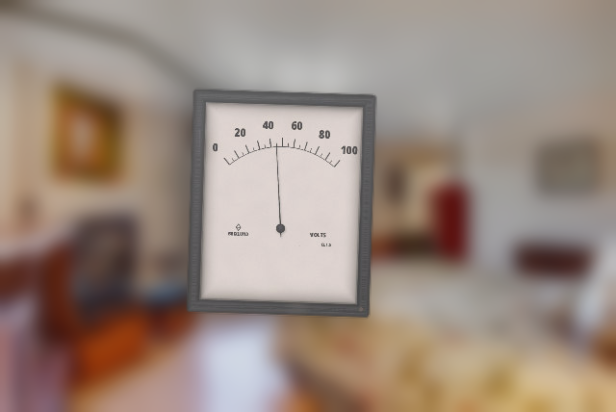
45 V
